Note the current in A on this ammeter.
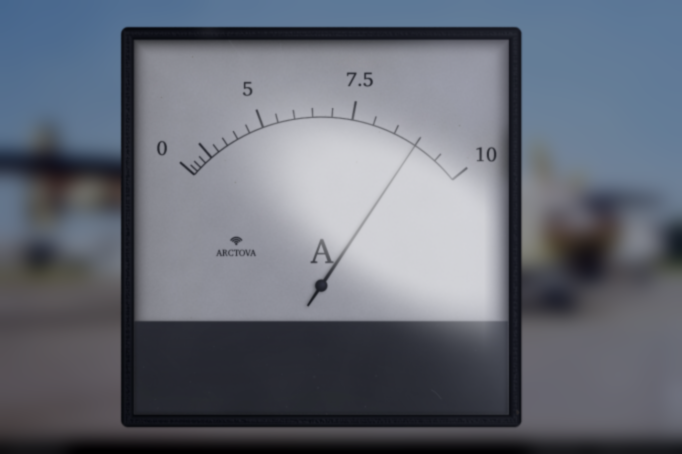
9 A
